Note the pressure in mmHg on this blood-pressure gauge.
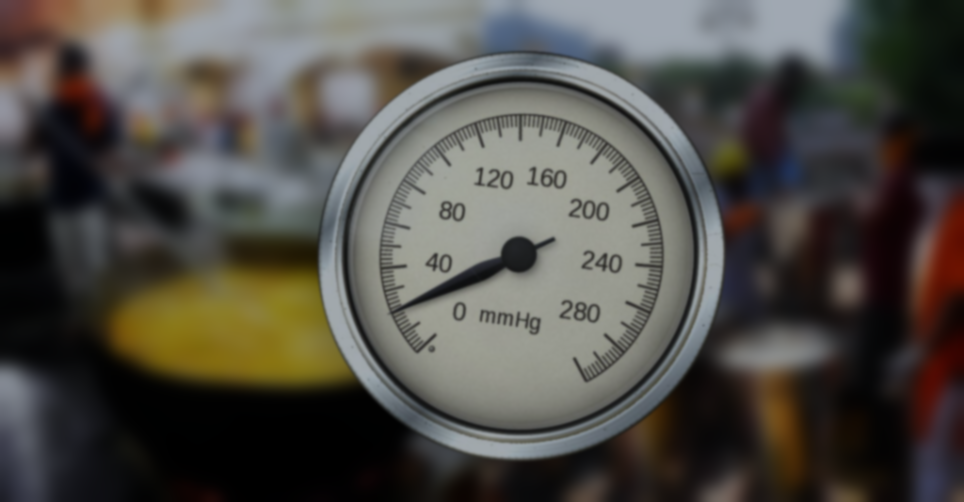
20 mmHg
